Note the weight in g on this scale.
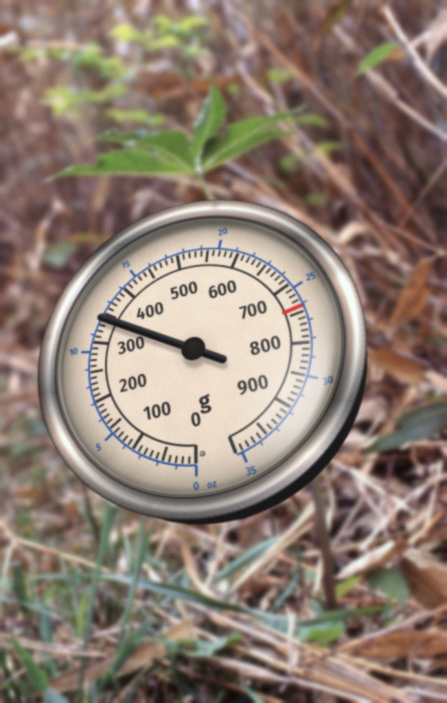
340 g
